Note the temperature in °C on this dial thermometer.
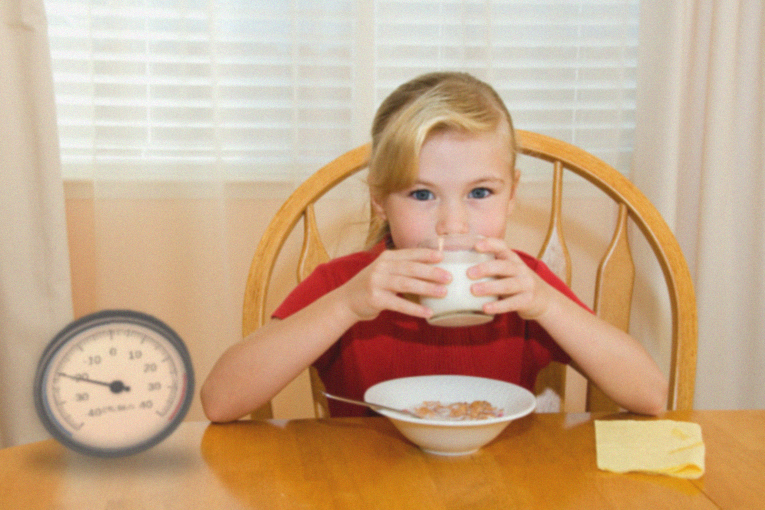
-20 °C
